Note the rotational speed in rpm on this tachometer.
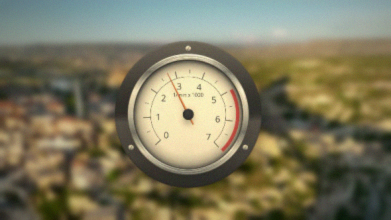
2750 rpm
